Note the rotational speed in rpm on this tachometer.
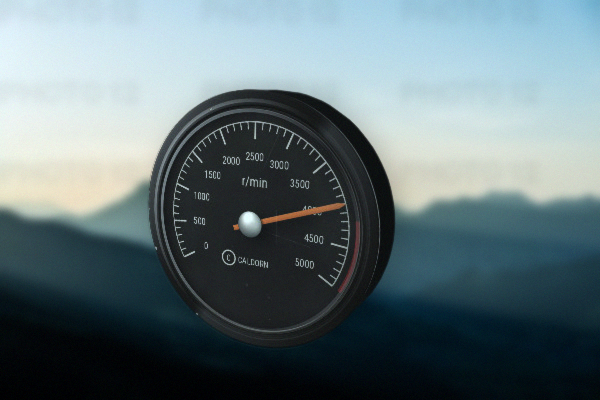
4000 rpm
